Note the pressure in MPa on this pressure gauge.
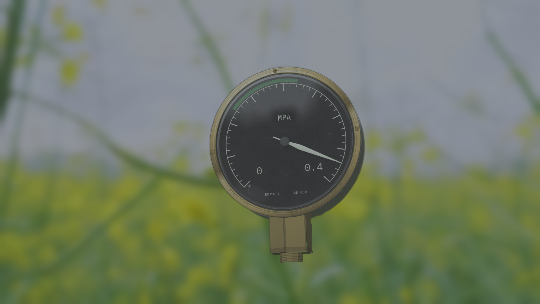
0.37 MPa
